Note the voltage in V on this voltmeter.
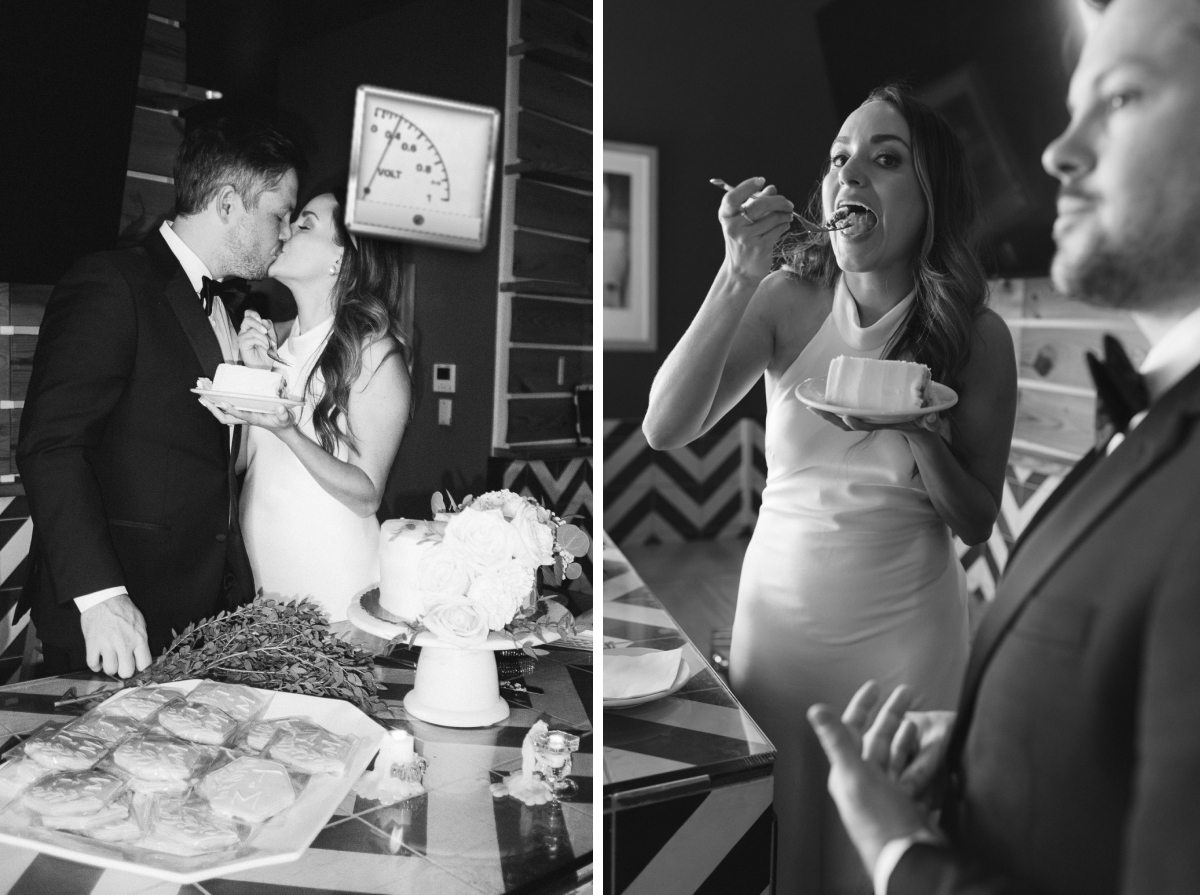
0.4 V
